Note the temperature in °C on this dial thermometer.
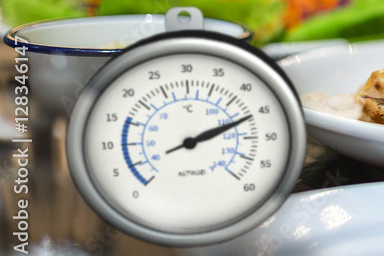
45 °C
